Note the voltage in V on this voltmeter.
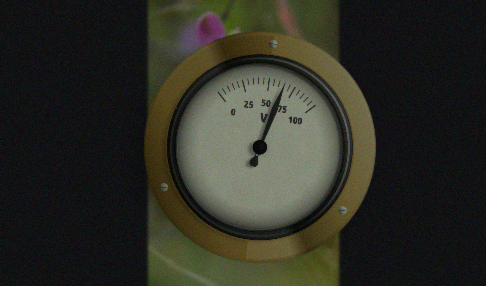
65 V
